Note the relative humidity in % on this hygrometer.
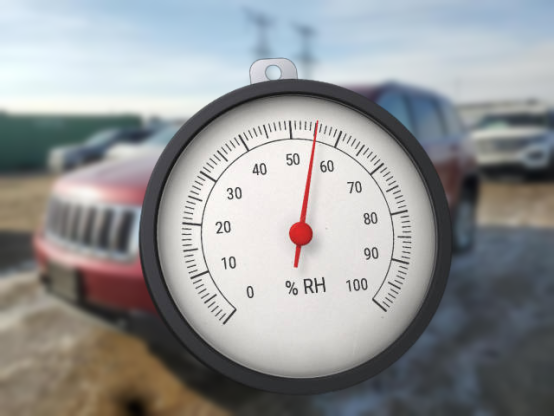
55 %
